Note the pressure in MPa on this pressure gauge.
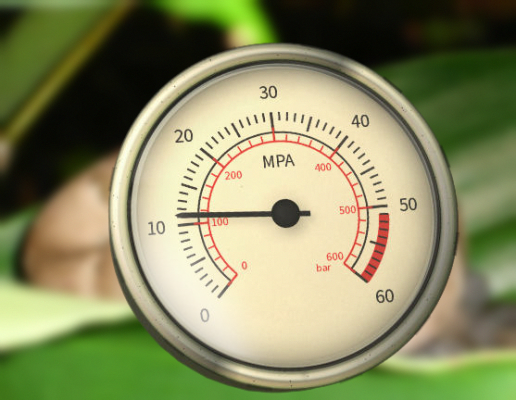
11 MPa
